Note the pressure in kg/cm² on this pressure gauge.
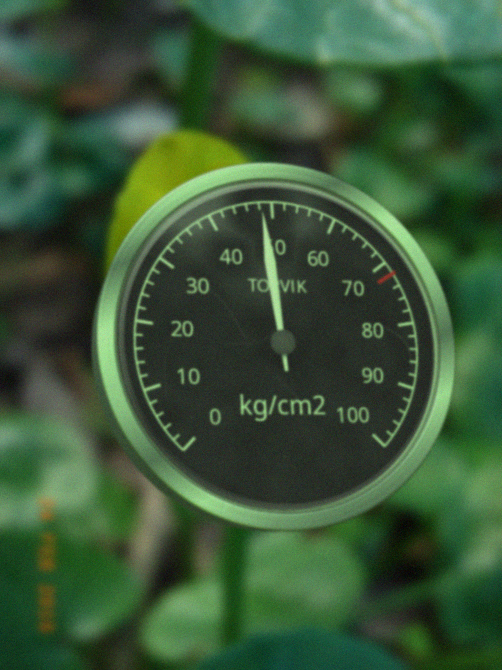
48 kg/cm²
